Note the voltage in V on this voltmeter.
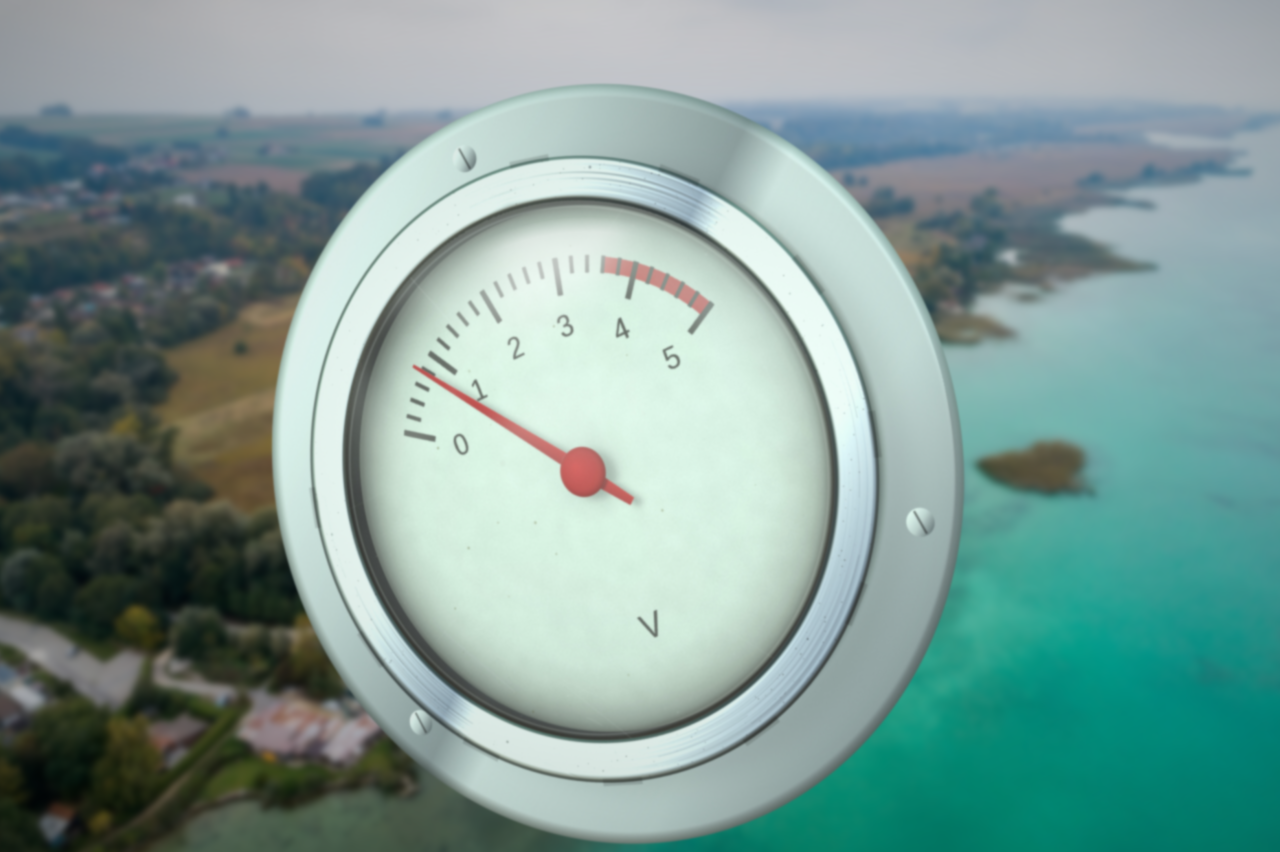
0.8 V
